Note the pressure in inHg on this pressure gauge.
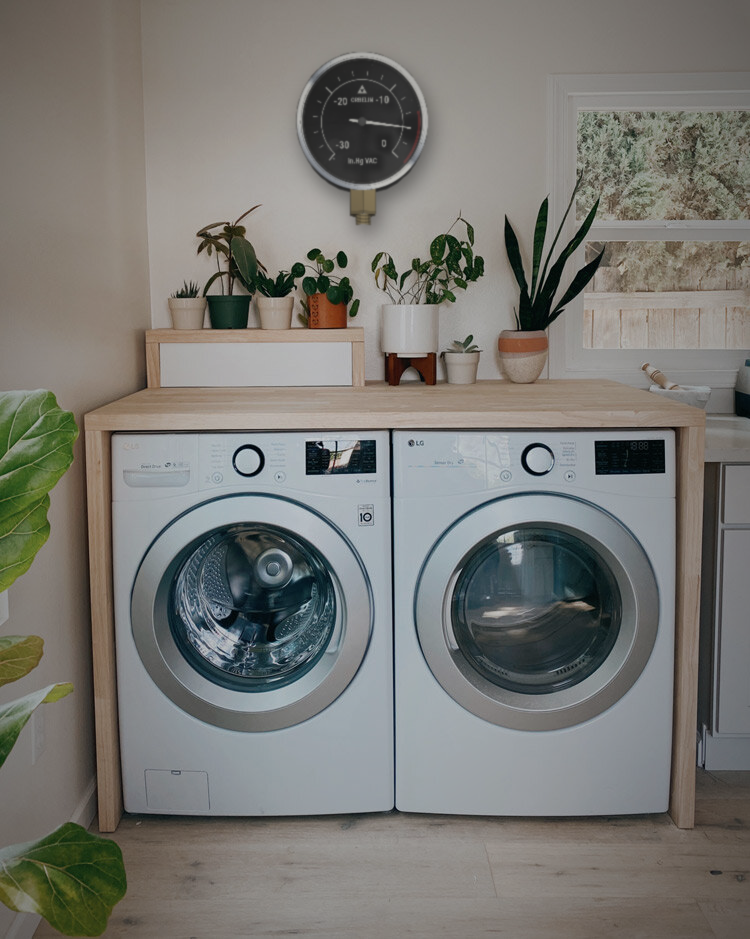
-4 inHg
